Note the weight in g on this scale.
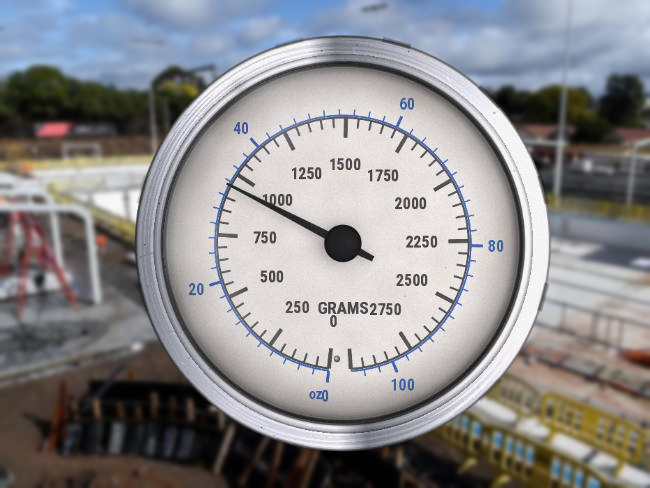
950 g
